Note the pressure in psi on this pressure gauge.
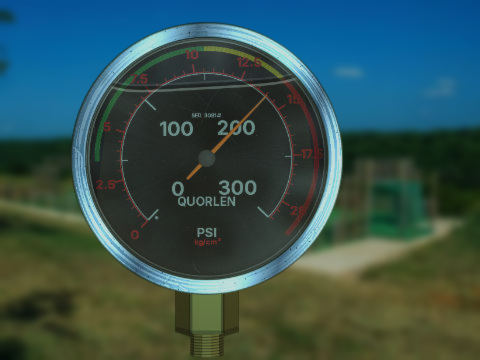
200 psi
